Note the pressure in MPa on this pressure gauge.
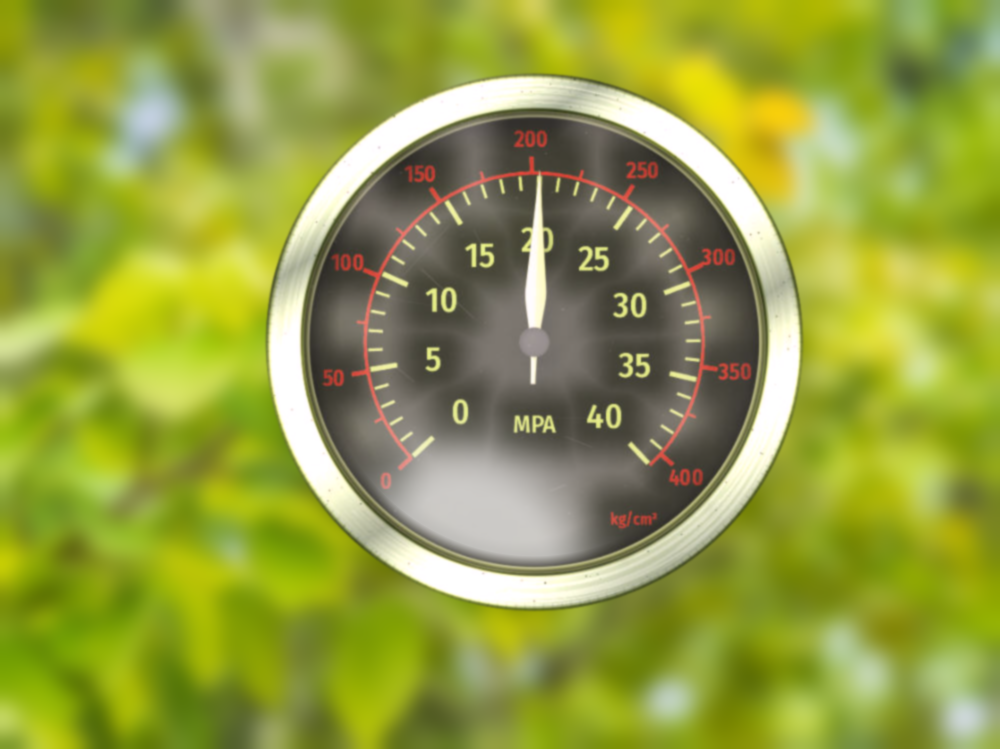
20 MPa
